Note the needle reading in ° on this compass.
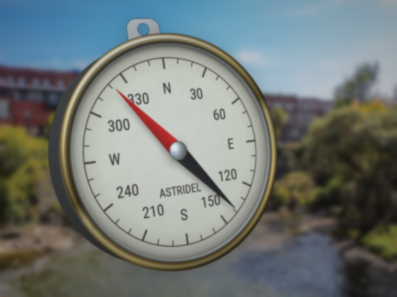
320 °
